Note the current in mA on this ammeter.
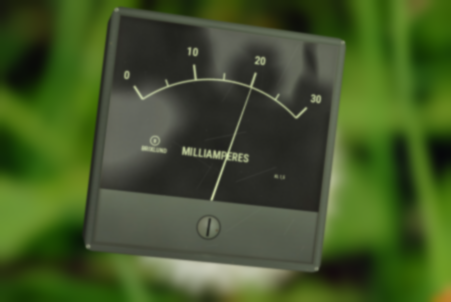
20 mA
